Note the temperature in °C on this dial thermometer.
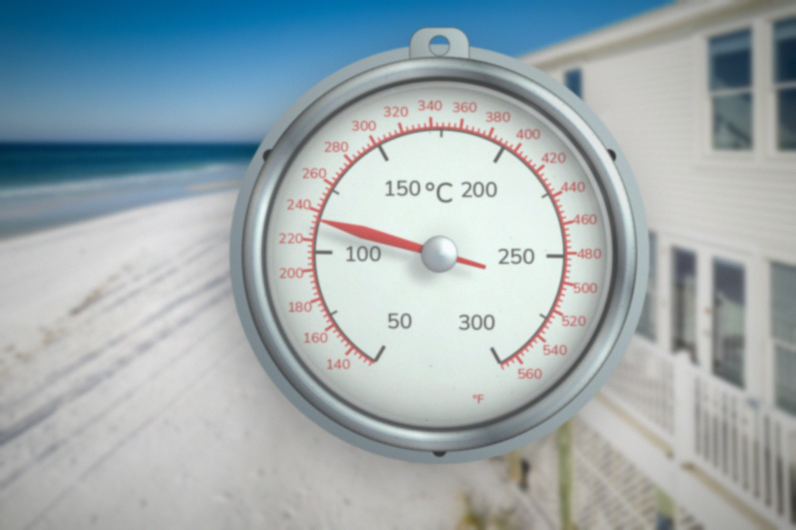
112.5 °C
